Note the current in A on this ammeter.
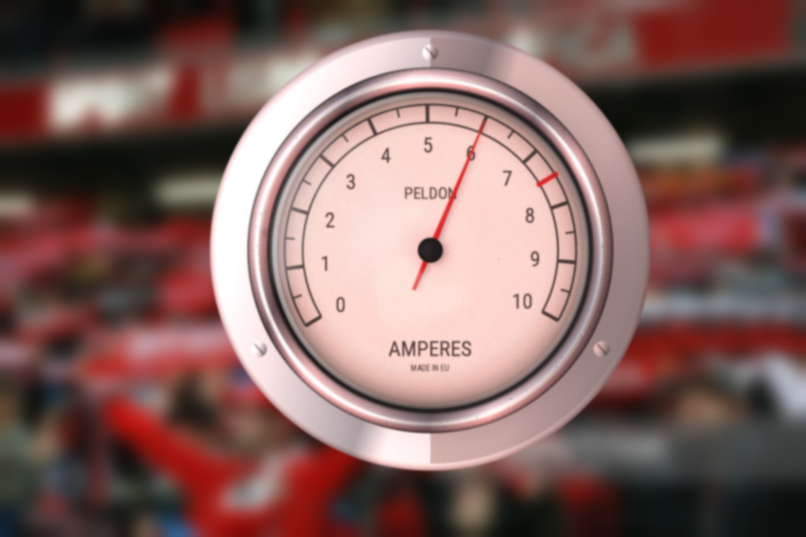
6 A
